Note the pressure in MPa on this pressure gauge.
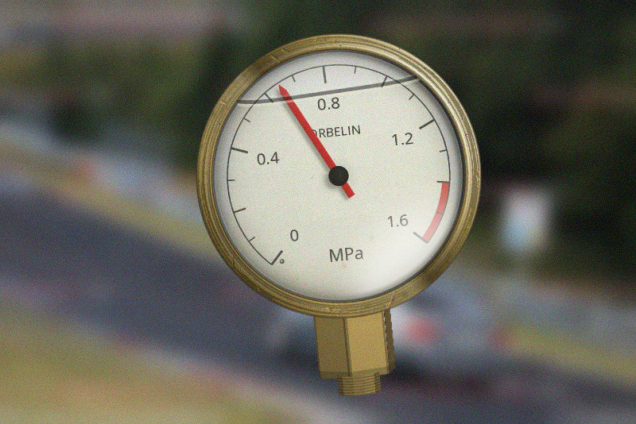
0.65 MPa
